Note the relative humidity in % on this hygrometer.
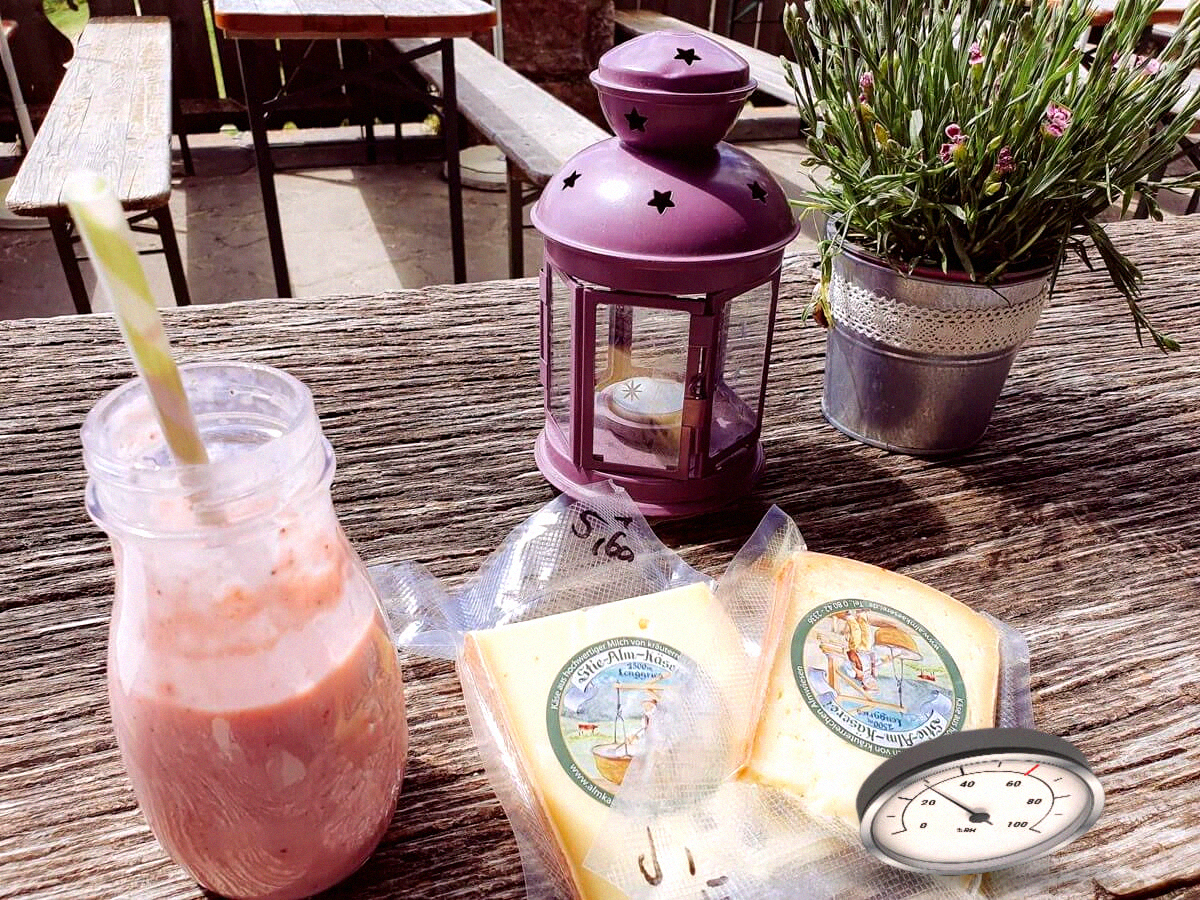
30 %
